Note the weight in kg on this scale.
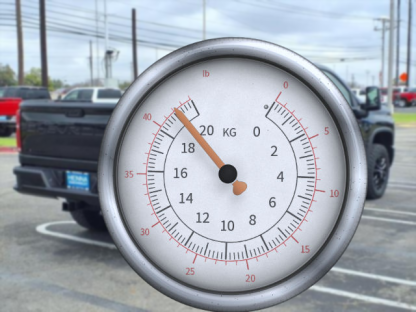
19.2 kg
